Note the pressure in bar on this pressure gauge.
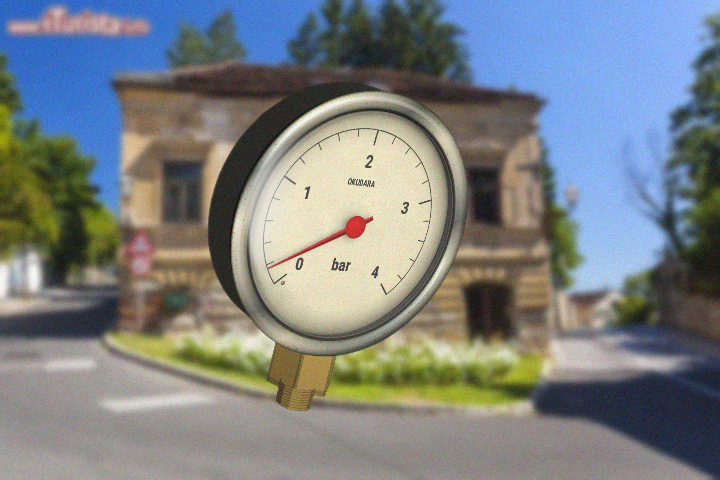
0.2 bar
